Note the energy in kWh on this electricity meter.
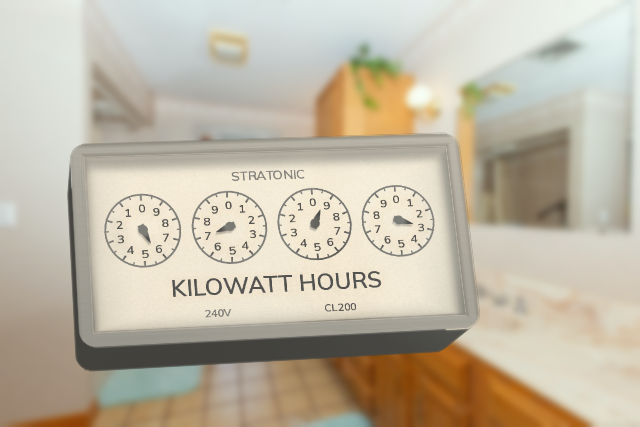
5693 kWh
